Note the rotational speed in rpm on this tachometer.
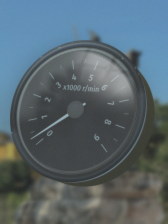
250 rpm
